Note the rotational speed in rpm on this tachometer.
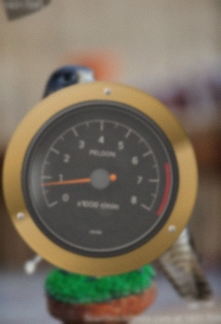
750 rpm
